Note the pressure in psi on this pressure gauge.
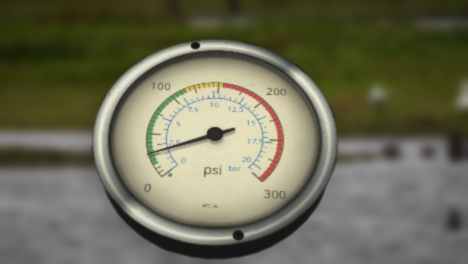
25 psi
